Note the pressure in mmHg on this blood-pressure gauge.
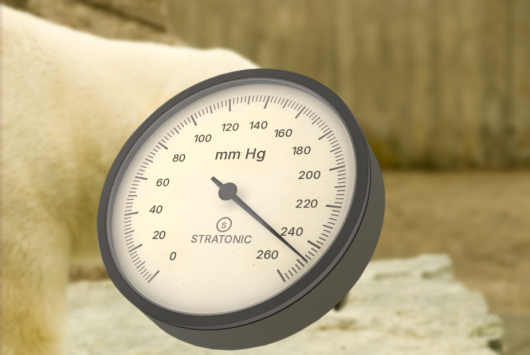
248 mmHg
